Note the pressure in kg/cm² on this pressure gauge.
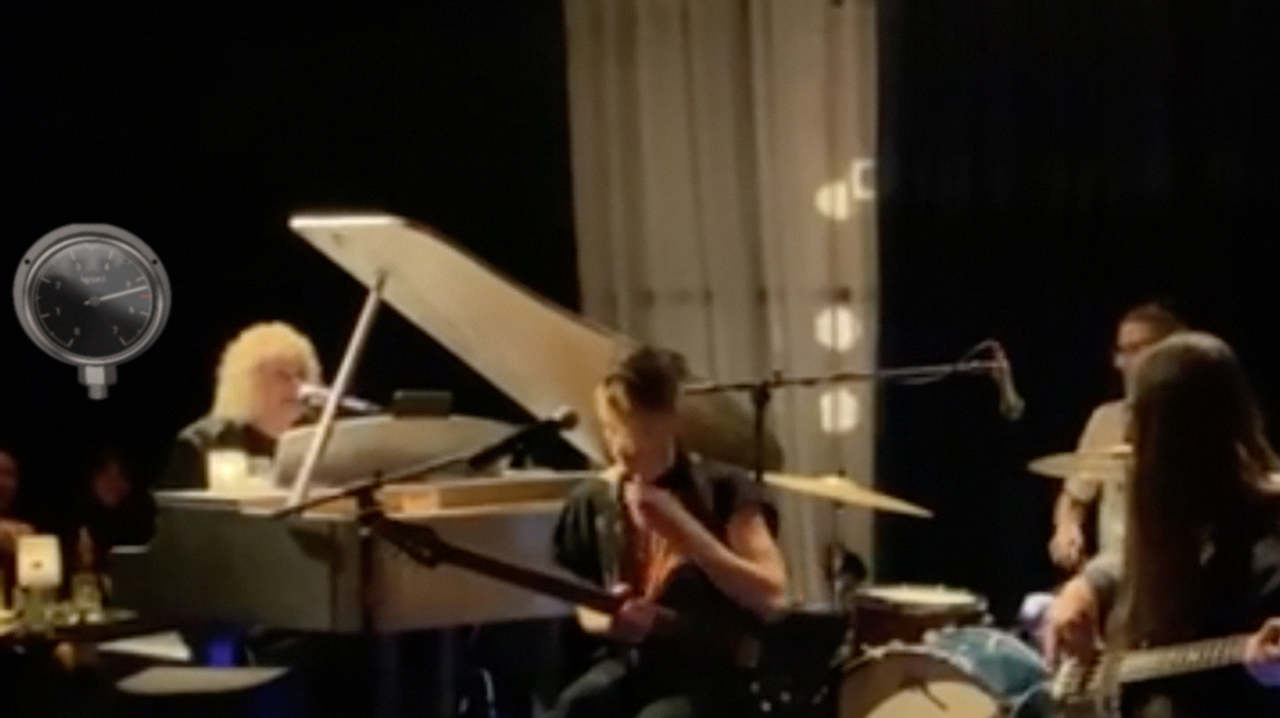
5.25 kg/cm²
